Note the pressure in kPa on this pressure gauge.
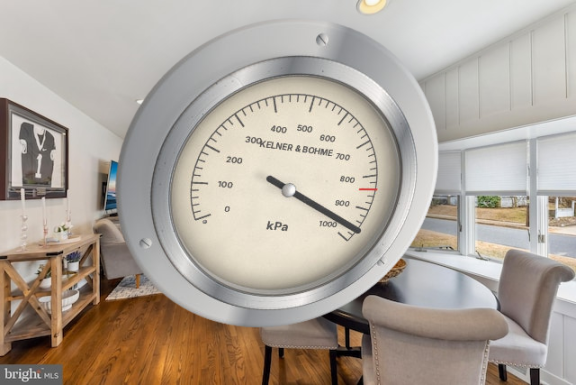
960 kPa
